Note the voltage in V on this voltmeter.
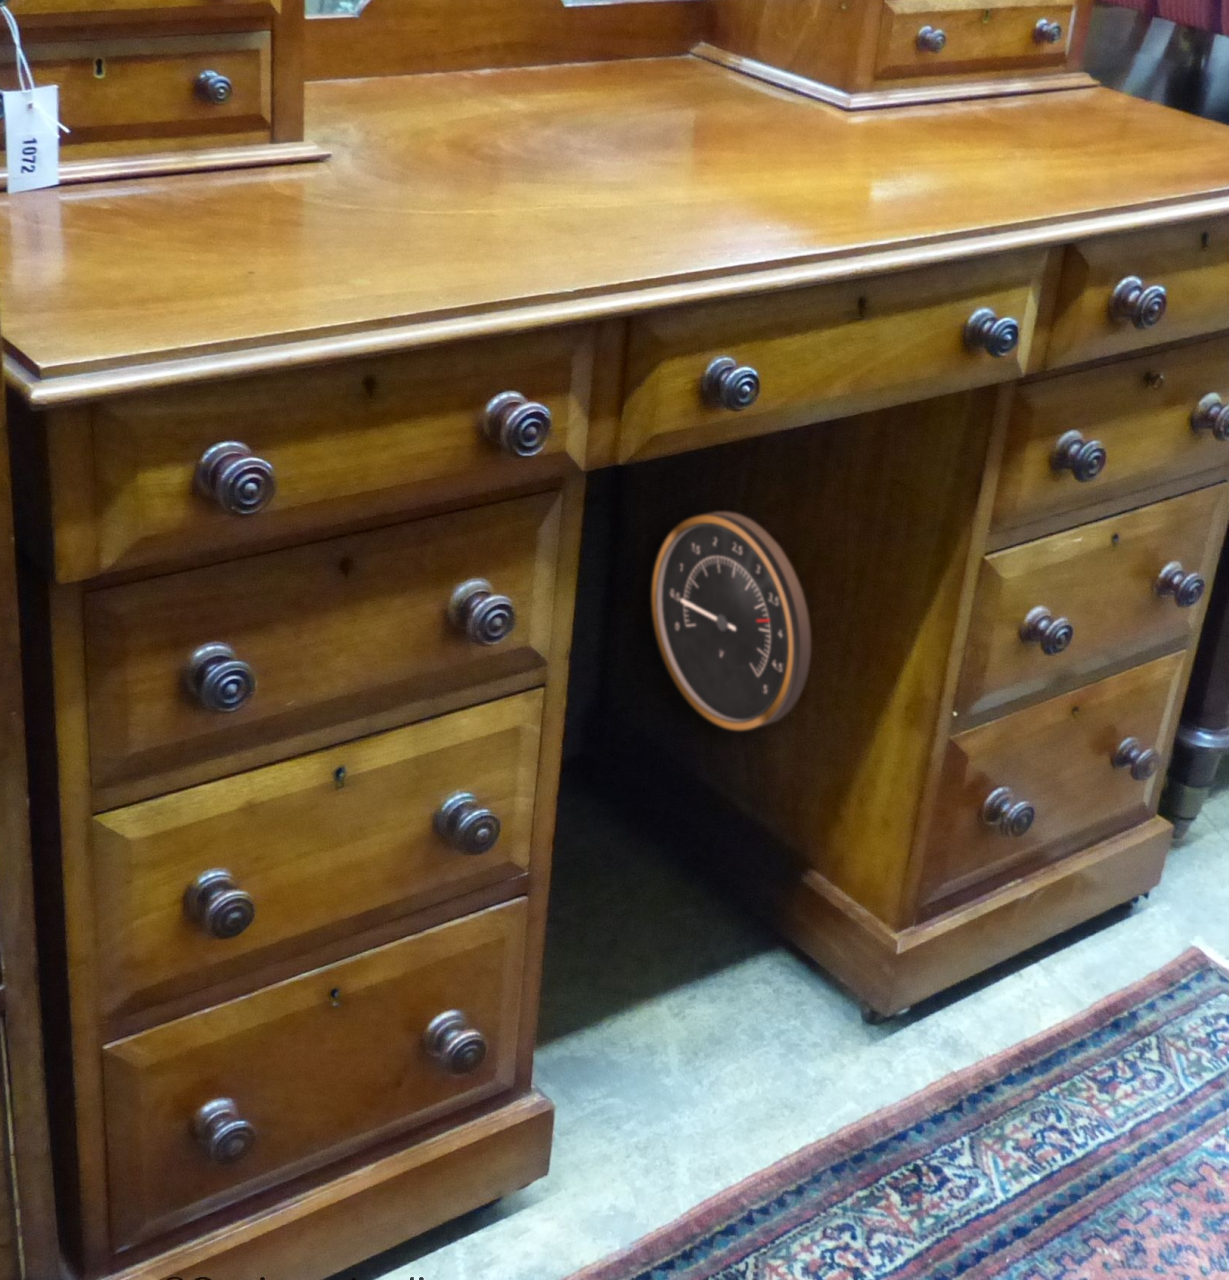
0.5 V
